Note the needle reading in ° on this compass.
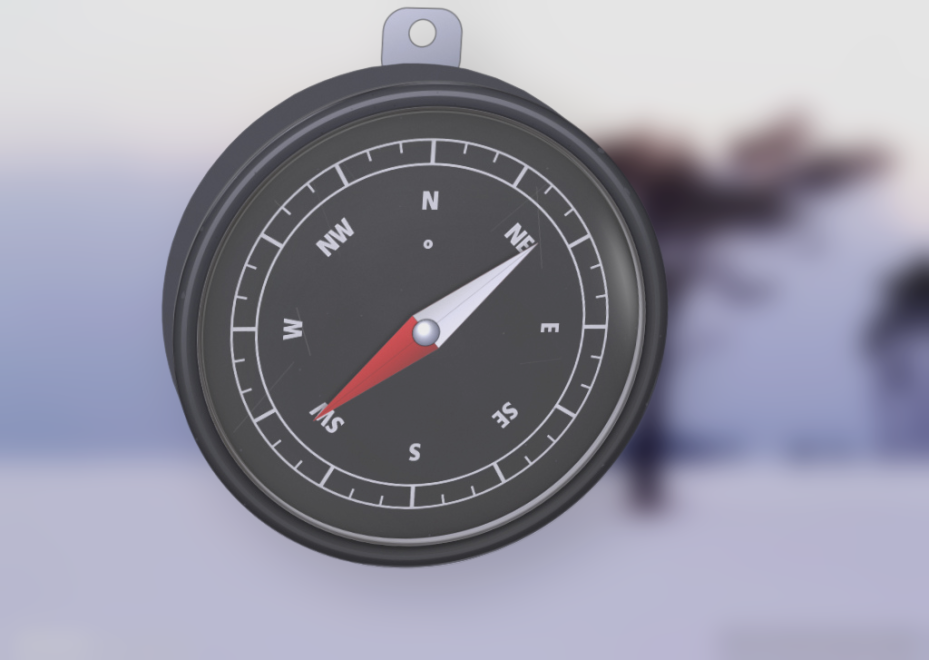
230 °
